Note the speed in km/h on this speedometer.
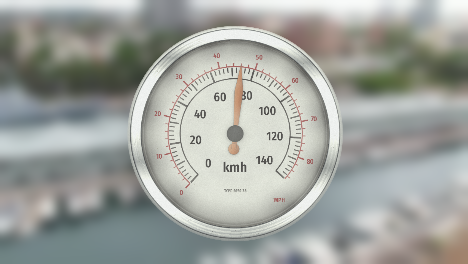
74 km/h
